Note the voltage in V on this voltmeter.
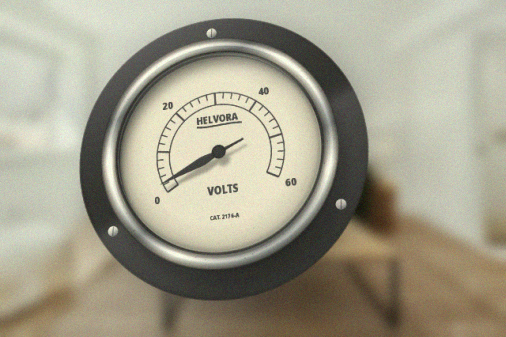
2 V
